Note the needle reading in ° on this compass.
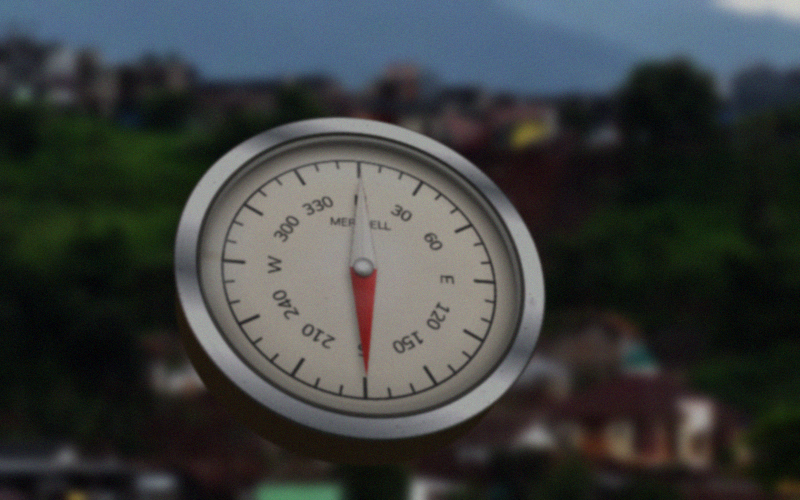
180 °
